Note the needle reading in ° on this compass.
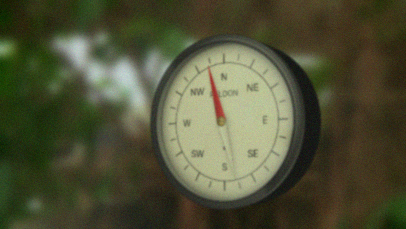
345 °
